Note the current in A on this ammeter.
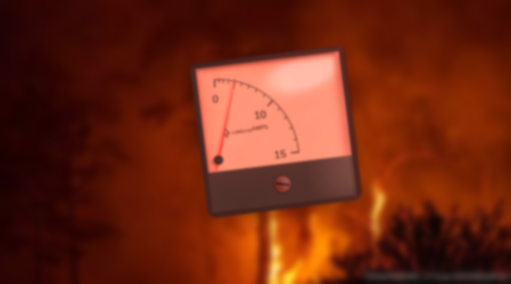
5 A
